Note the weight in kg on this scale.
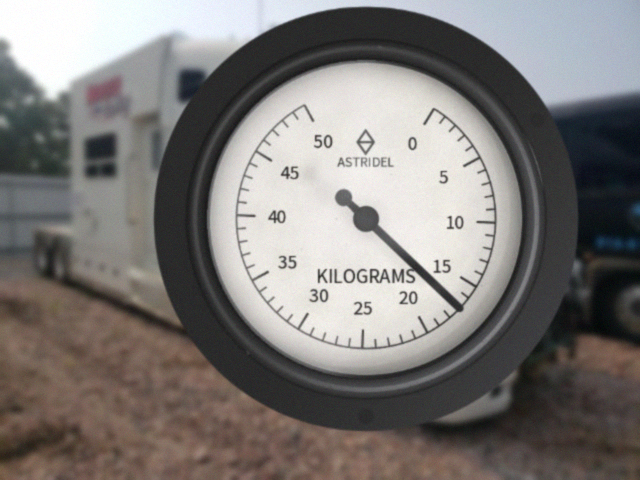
17 kg
